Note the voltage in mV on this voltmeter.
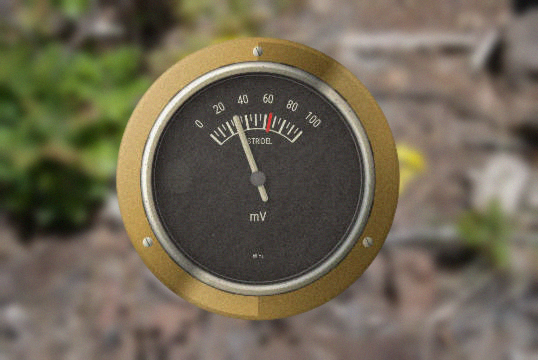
30 mV
